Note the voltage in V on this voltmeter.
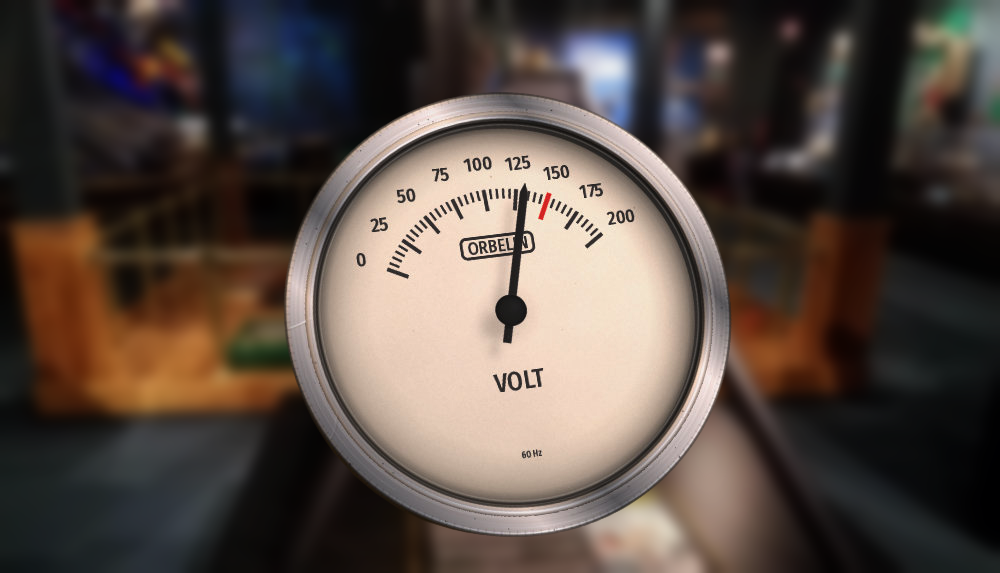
130 V
